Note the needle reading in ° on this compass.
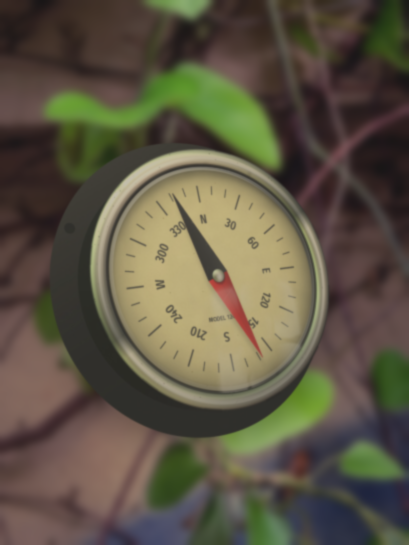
160 °
